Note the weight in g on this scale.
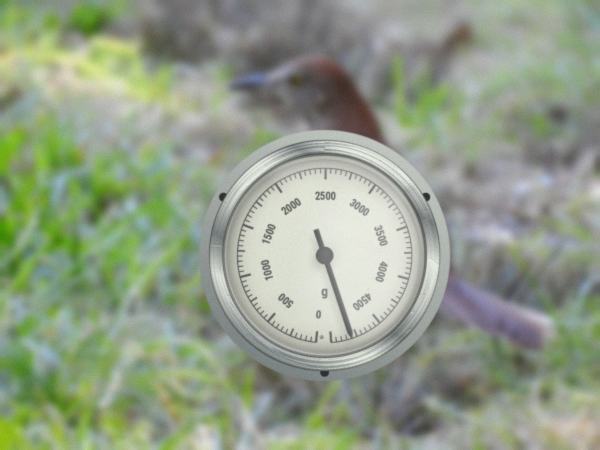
4800 g
